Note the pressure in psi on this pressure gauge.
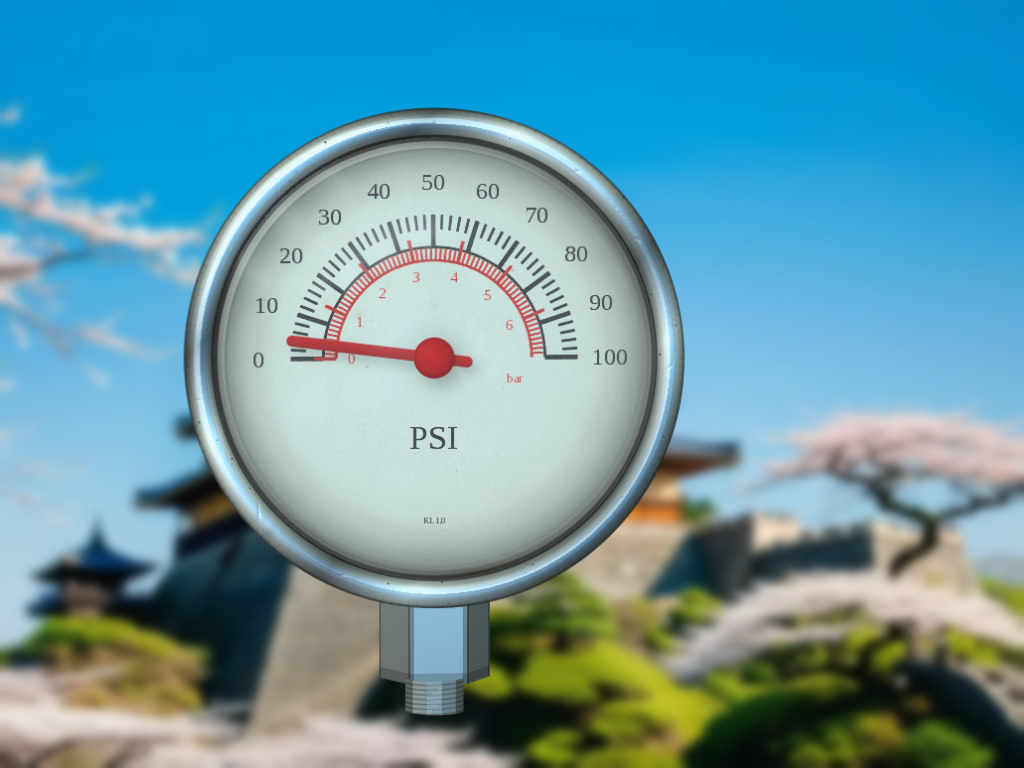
4 psi
